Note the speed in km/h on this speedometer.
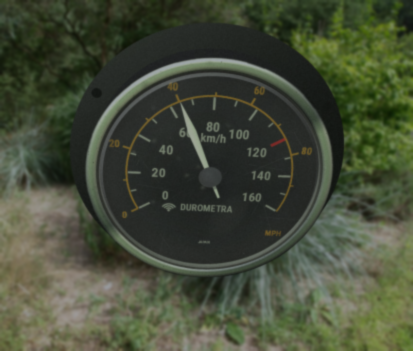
65 km/h
